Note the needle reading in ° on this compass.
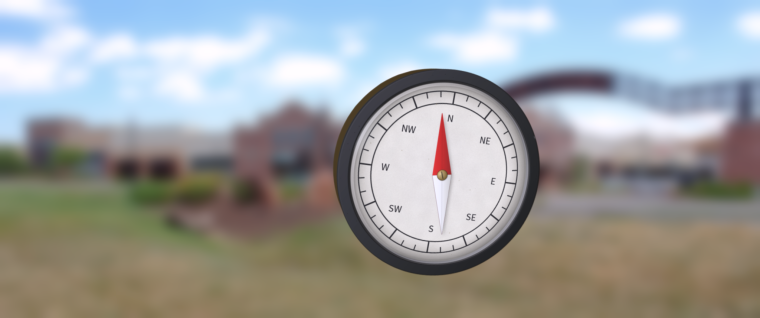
350 °
